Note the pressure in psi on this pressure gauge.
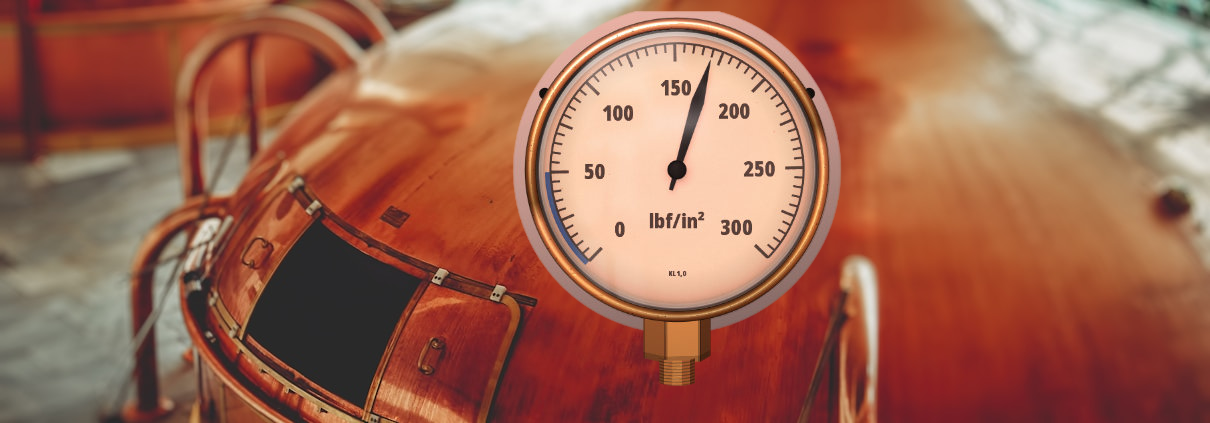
170 psi
